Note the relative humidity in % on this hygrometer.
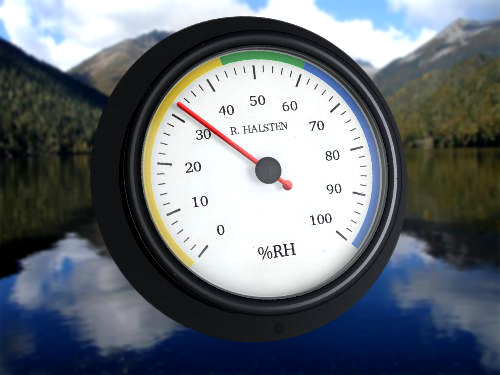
32 %
